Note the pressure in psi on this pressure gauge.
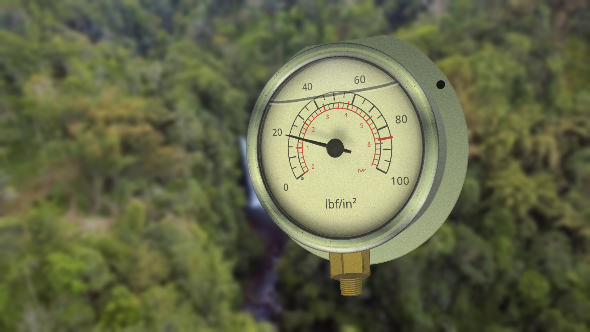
20 psi
